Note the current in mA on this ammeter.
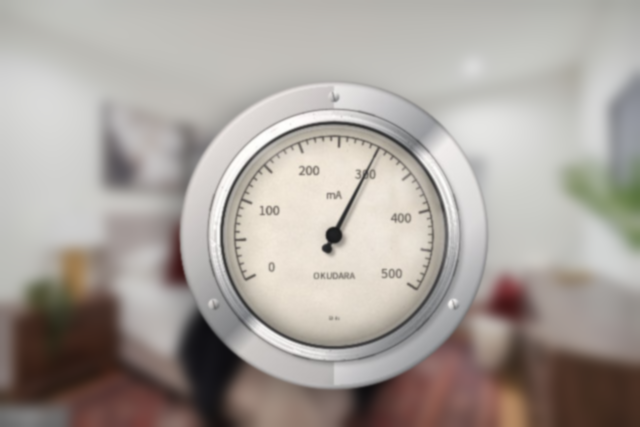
300 mA
